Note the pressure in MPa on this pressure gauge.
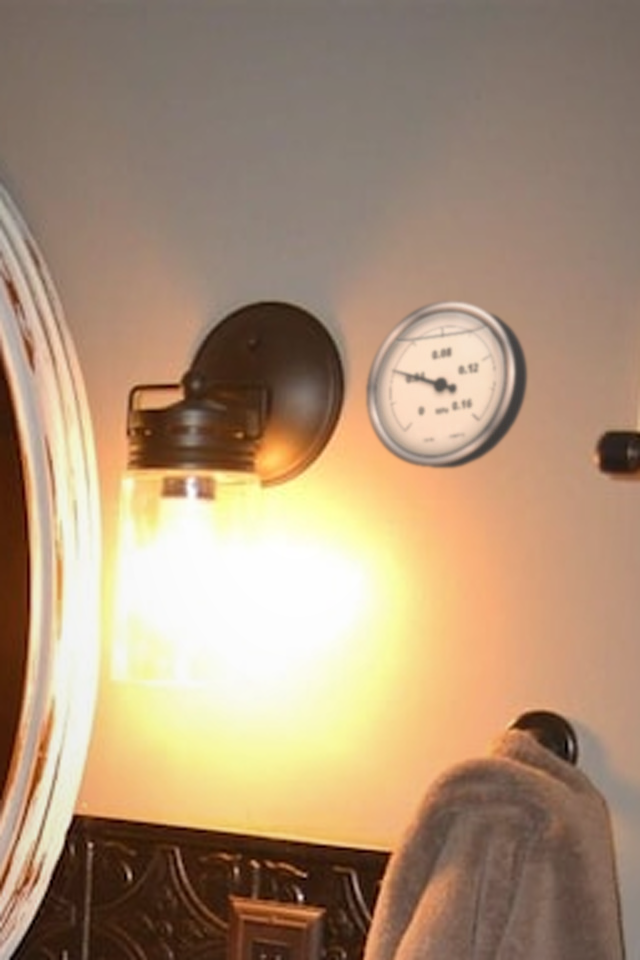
0.04 MPa
